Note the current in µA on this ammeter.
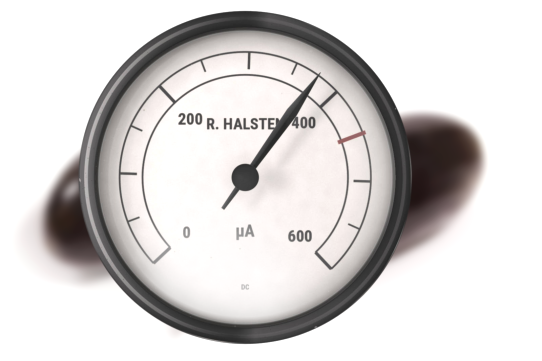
375 µA
